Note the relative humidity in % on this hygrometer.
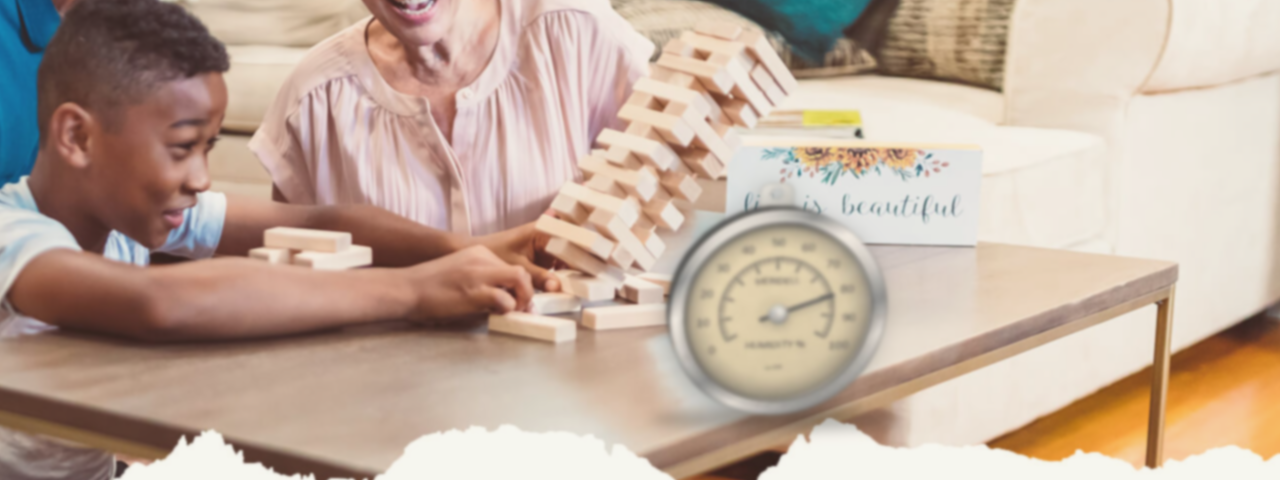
80 %
